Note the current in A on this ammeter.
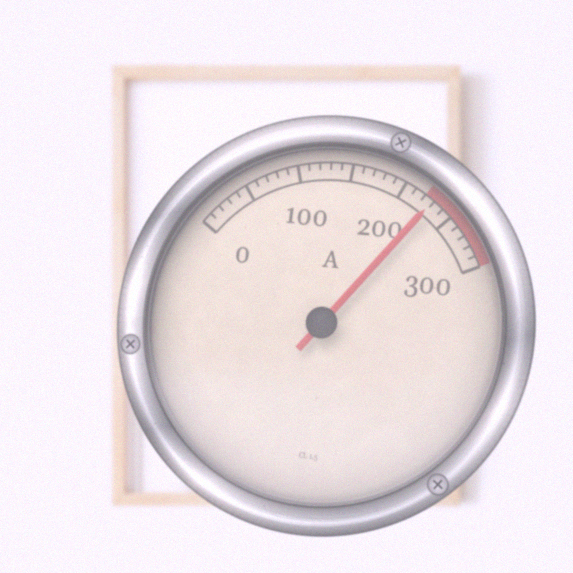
230 A
